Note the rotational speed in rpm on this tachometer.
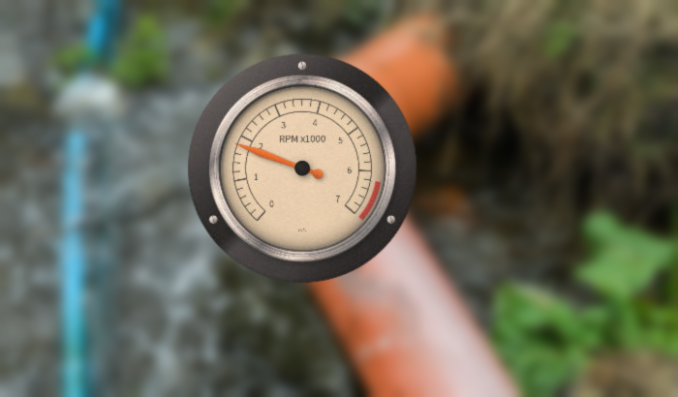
1800 rpm
